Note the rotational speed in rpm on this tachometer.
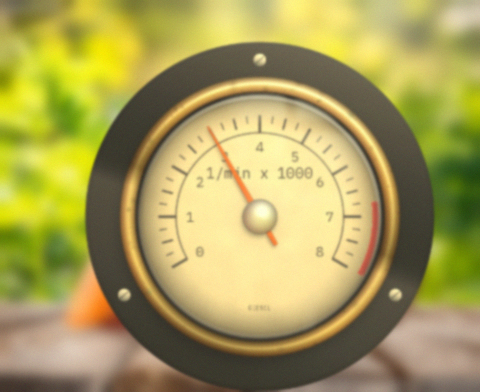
3000 rpm
